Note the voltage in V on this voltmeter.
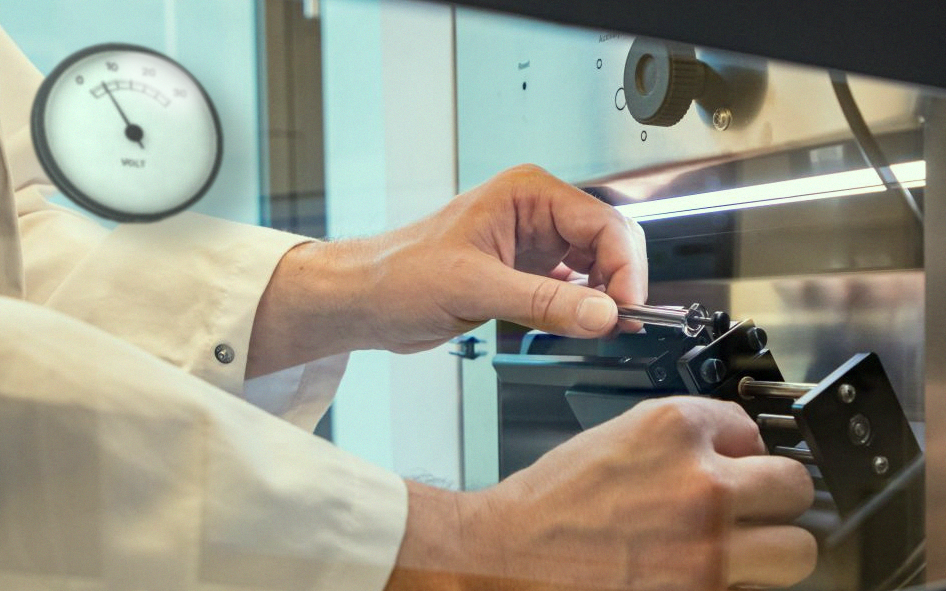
5 V
